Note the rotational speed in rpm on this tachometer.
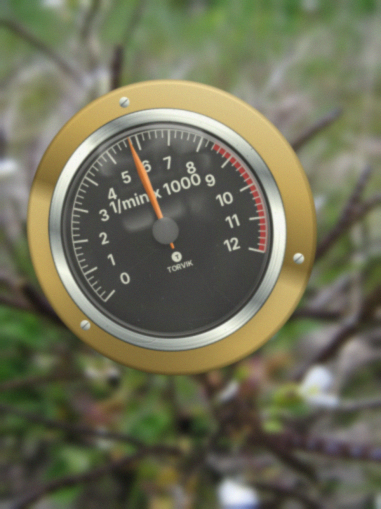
5800 rpm
